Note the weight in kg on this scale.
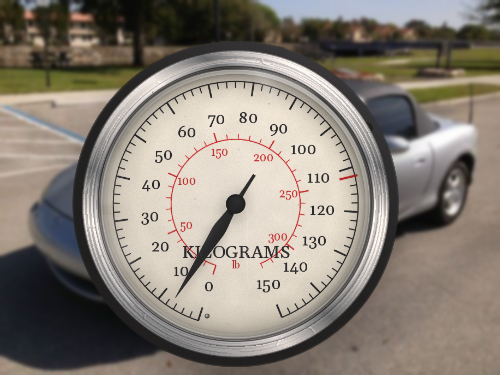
7 kg
